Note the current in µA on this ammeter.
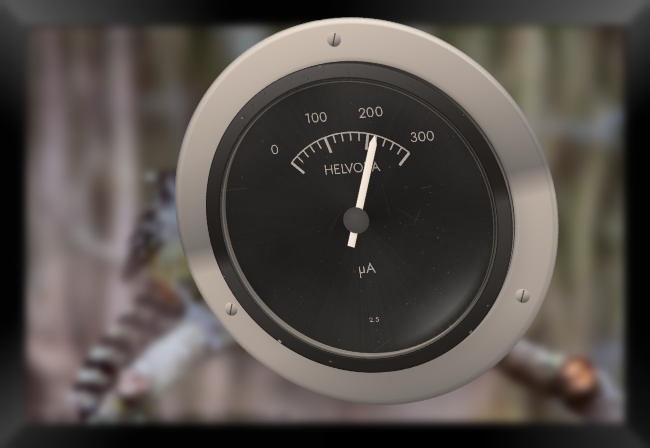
220 µA
